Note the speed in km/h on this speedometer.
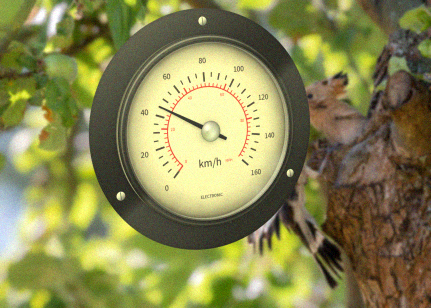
45 km/h
